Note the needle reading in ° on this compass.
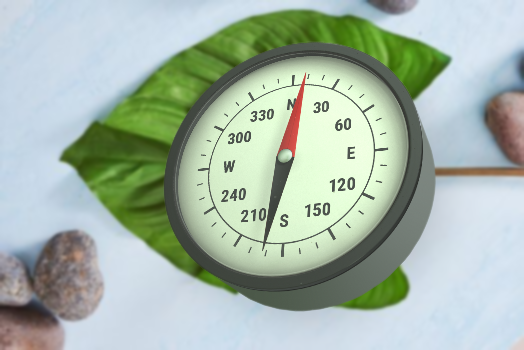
10 °
